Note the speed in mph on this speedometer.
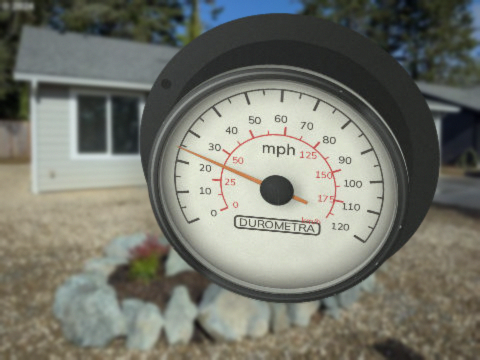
25 mph
